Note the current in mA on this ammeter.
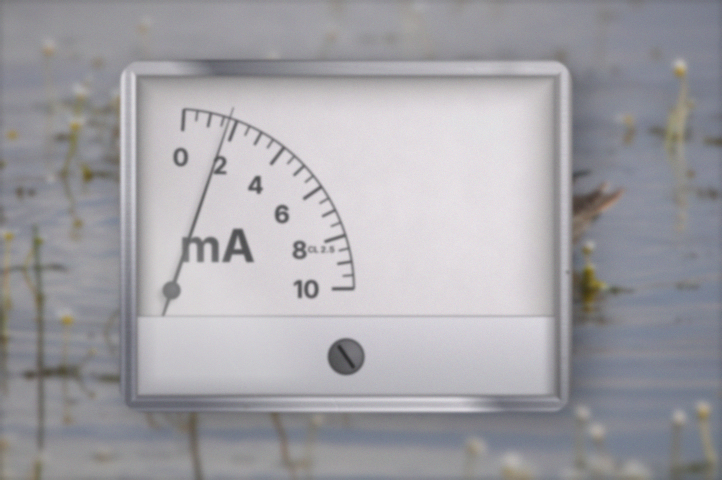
1.75 mA
